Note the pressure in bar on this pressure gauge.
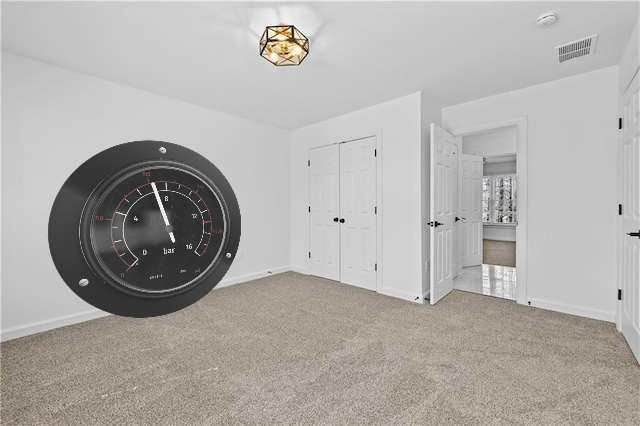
7 bar
